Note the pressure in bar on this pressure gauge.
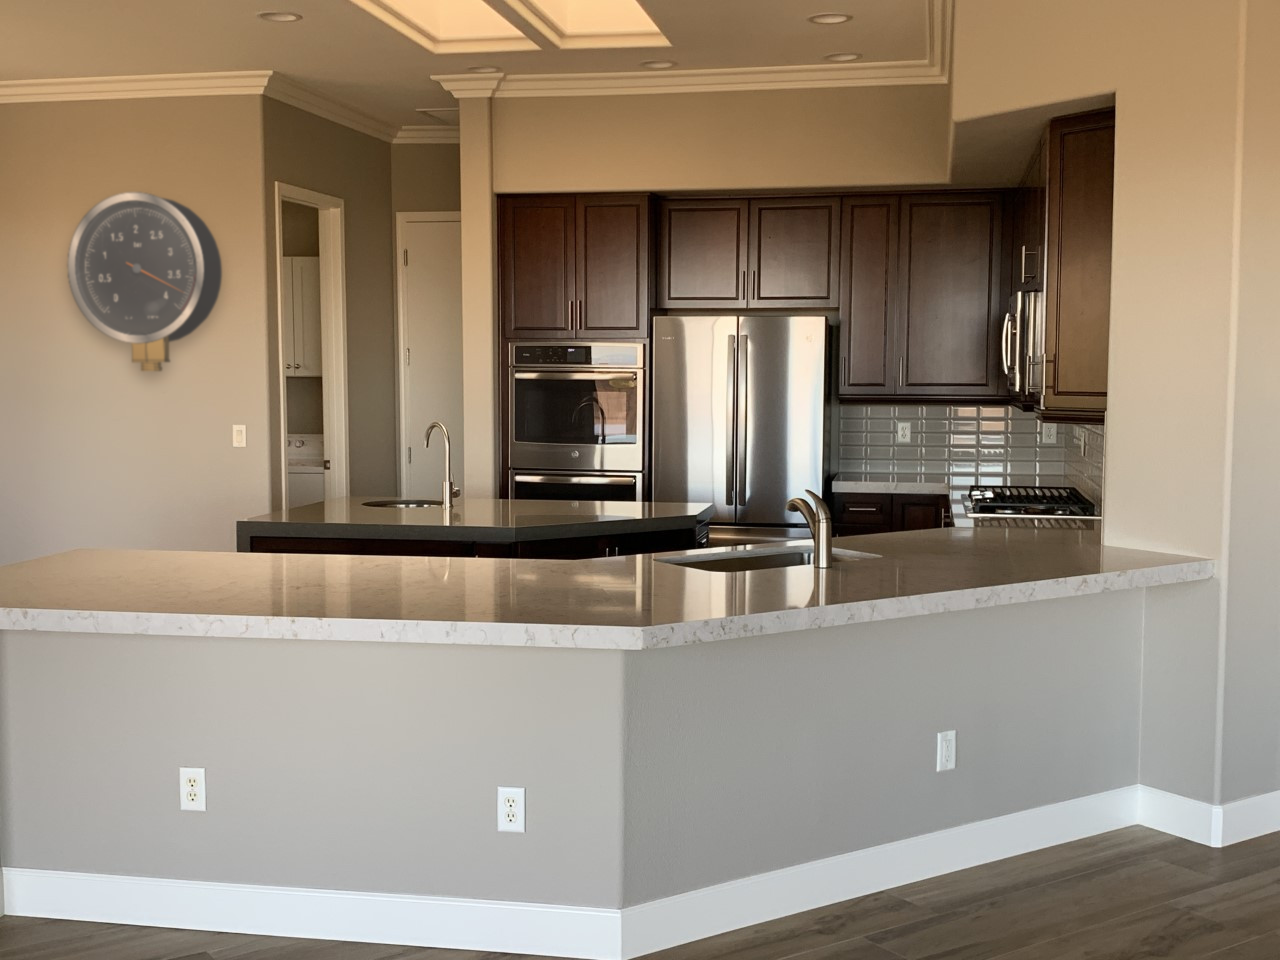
3.75 bar
